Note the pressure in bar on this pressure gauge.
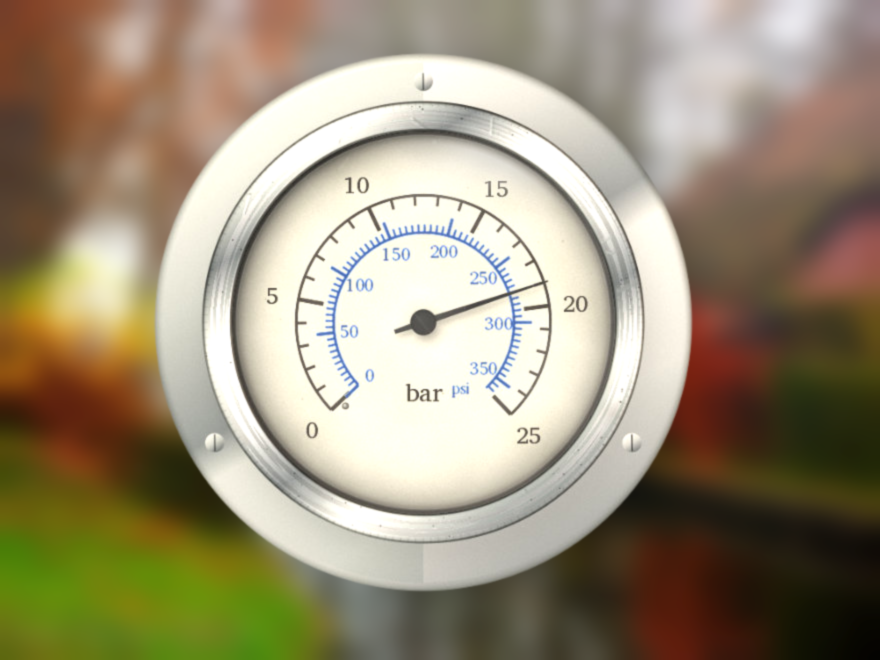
19 bar
